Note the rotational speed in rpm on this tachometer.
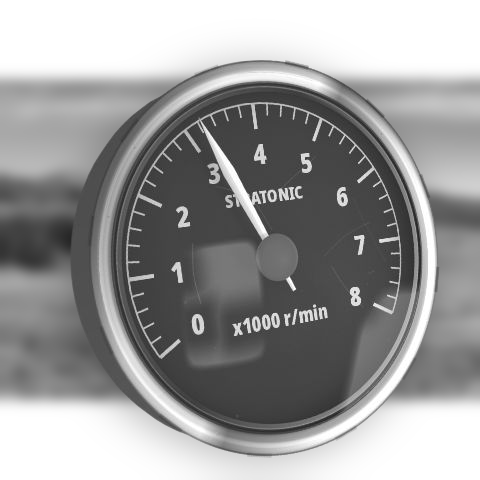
3200 rpm
